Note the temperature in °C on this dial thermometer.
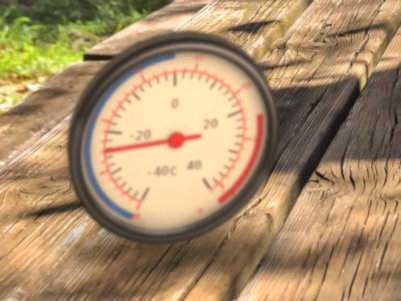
-24 °C
